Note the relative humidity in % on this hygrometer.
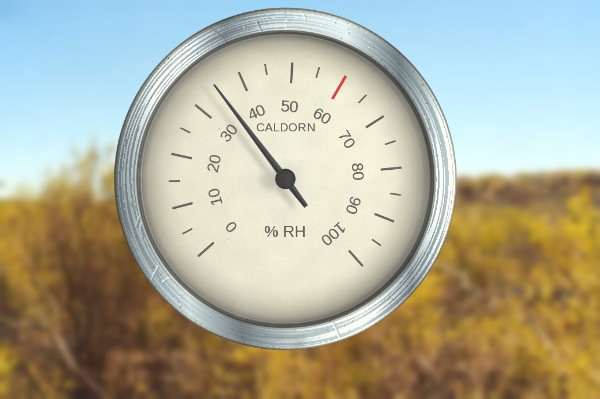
35 %
